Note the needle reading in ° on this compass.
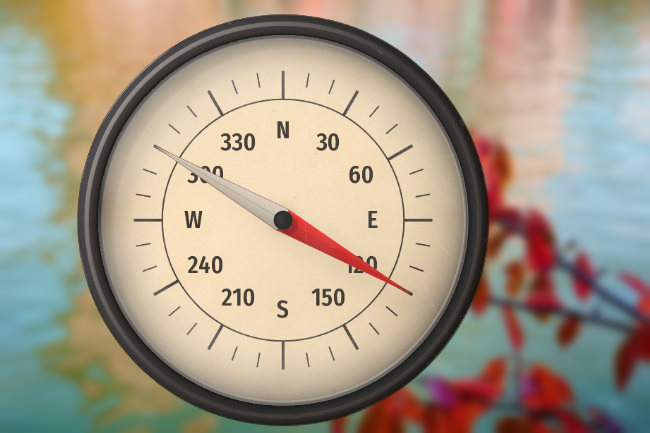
120 °
